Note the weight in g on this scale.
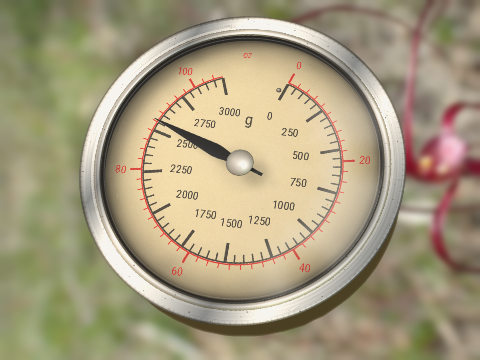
2550 g
